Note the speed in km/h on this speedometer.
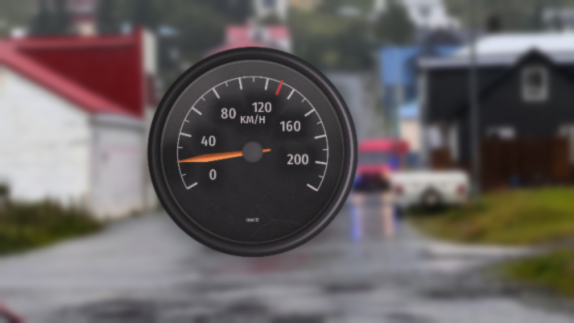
20 km/h
